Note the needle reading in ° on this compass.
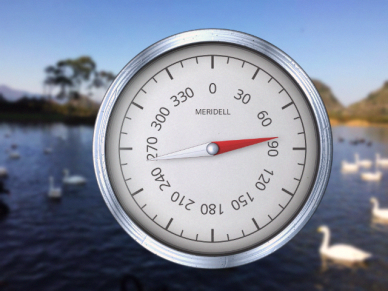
80 °
